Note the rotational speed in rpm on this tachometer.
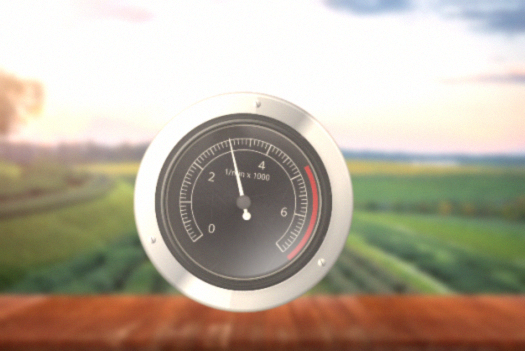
3000 rpm
